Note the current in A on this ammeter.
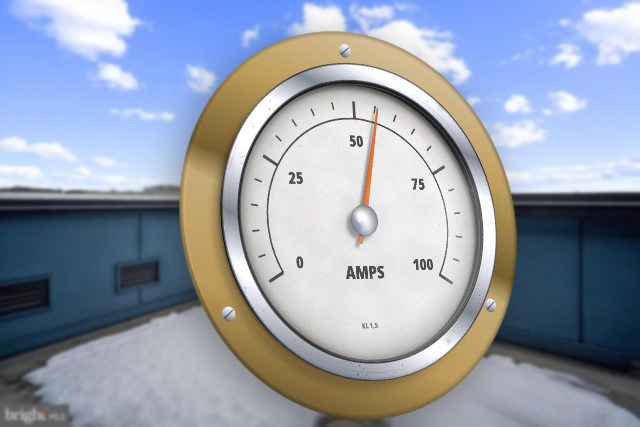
55 A
